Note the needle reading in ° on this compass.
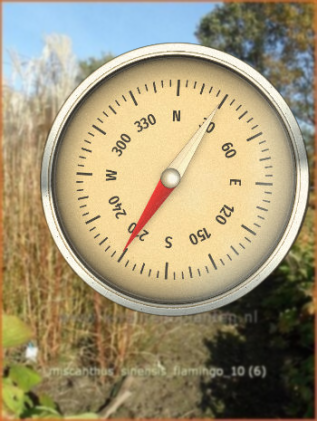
210 °
